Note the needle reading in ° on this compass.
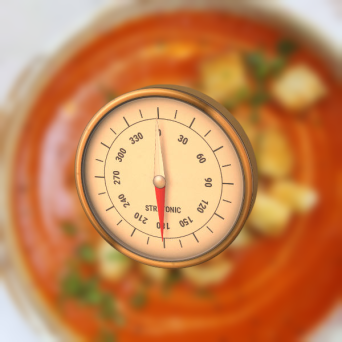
180 °
